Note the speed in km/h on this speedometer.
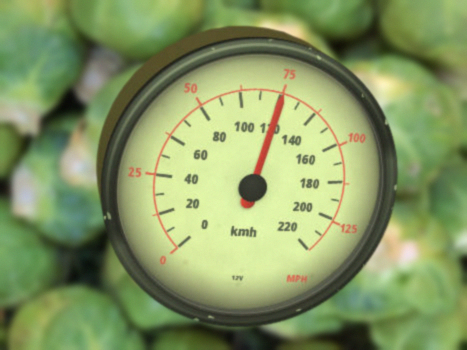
120 km/h
